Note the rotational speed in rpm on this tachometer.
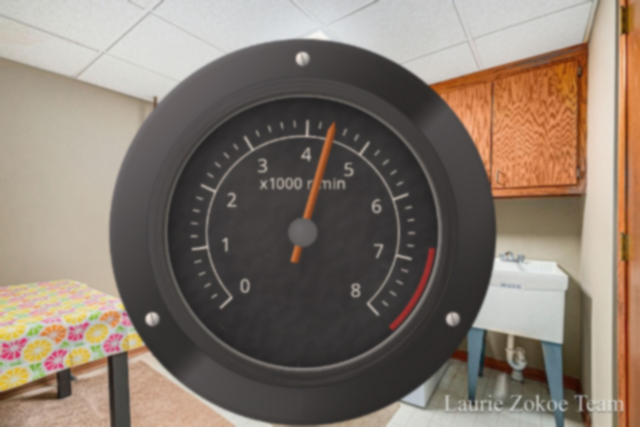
4400 rpm
